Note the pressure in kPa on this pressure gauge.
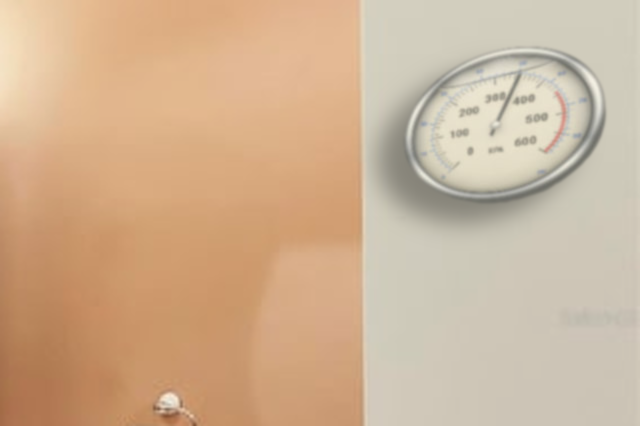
350 kPa
